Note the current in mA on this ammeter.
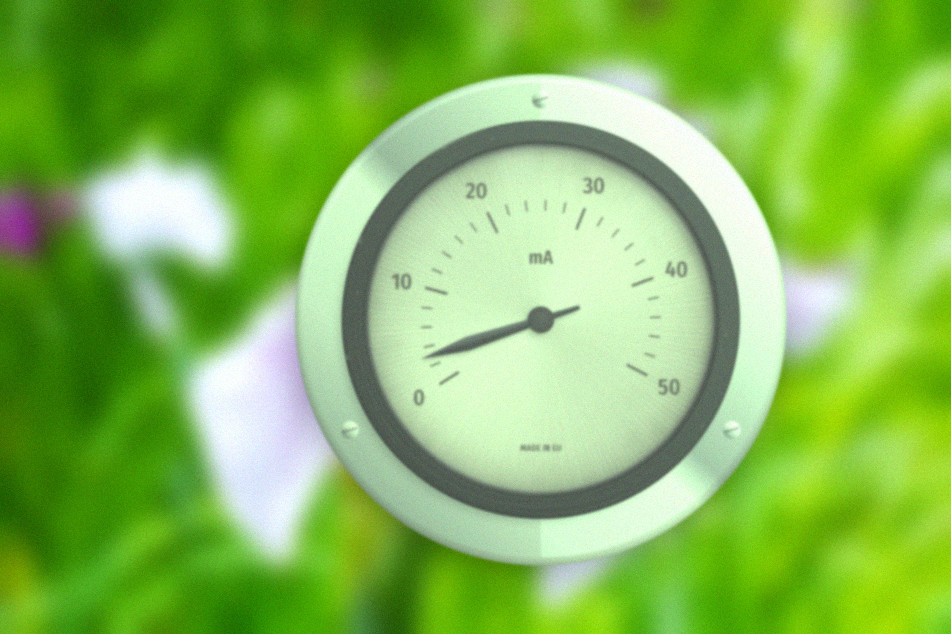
3 mA
